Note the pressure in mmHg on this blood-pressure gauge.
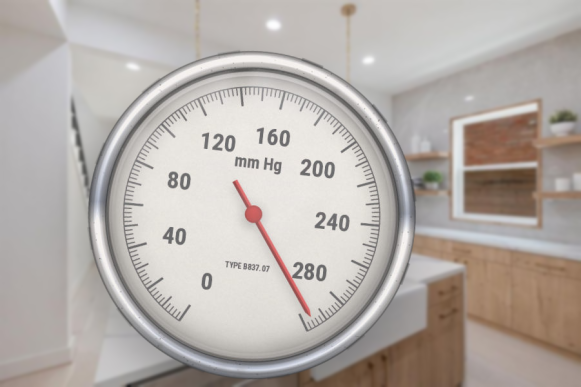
296 mmHg
